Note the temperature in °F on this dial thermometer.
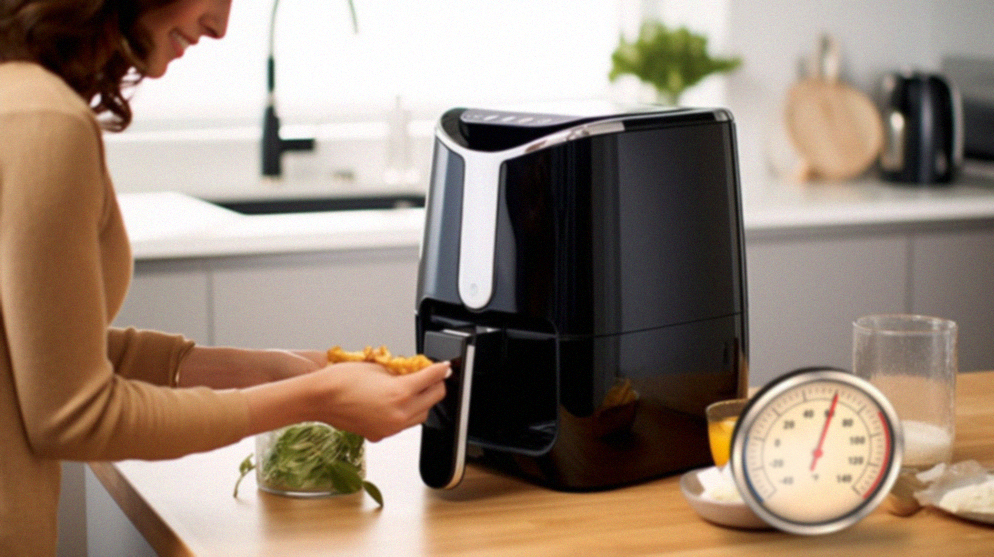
60 °F
